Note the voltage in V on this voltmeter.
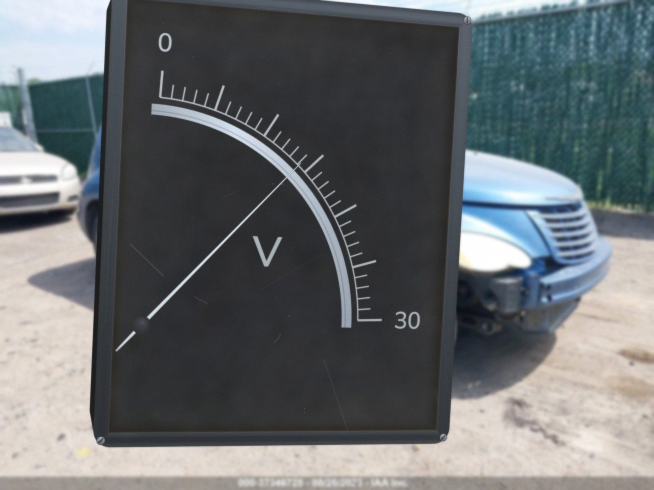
14 V
